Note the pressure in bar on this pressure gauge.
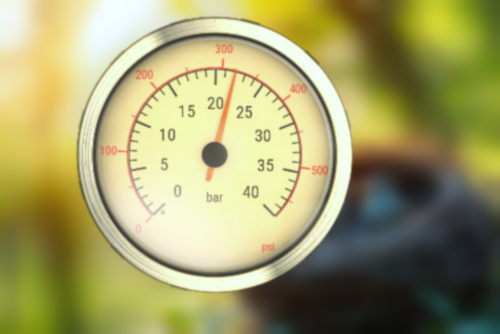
22 bar
